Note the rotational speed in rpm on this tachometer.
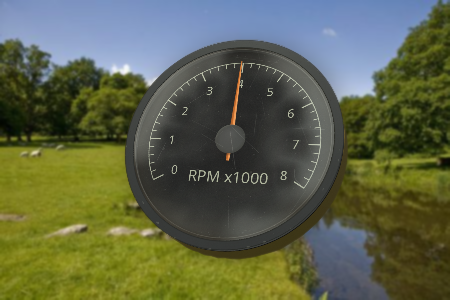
4000 rpm
